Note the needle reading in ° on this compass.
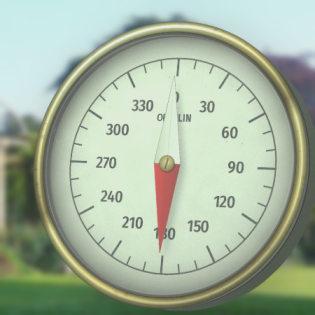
180 °
